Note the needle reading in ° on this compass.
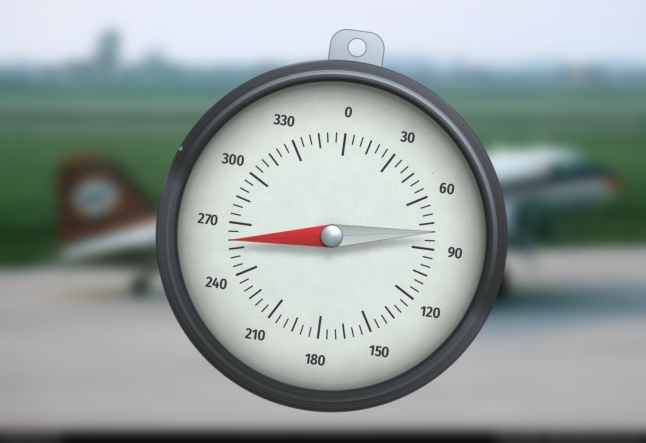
260 °
